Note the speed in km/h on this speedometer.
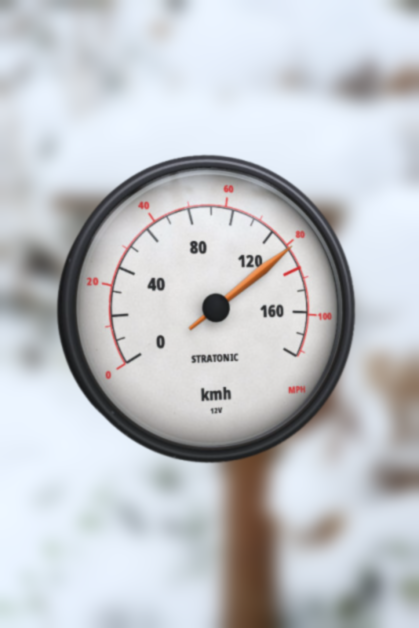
130 km/h
